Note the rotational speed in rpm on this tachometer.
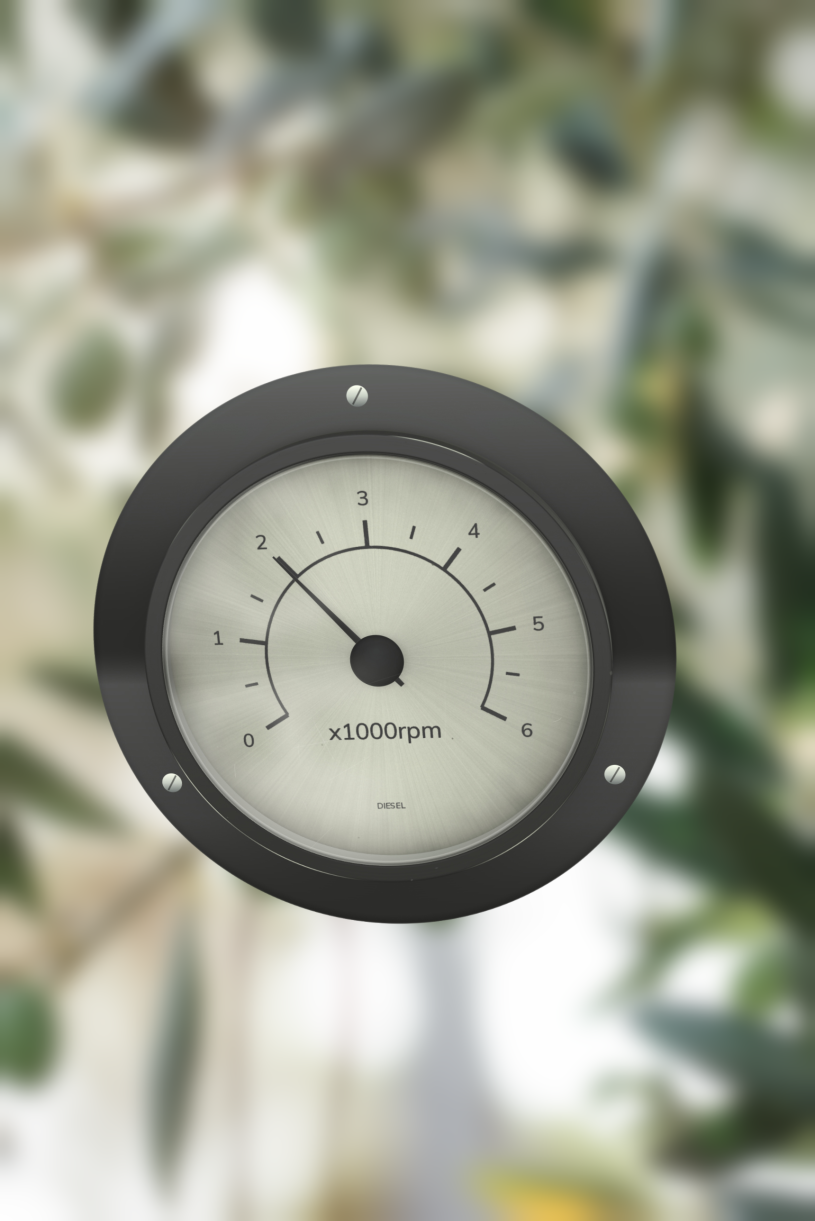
2000 rpm
